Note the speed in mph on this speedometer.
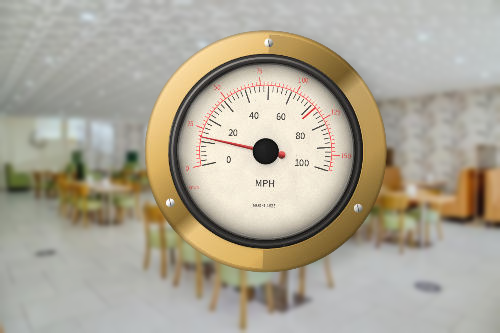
12 mph
